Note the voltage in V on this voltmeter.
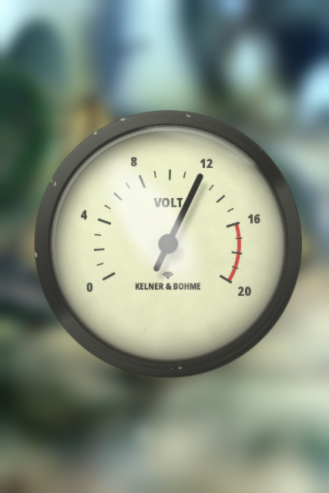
12 V
